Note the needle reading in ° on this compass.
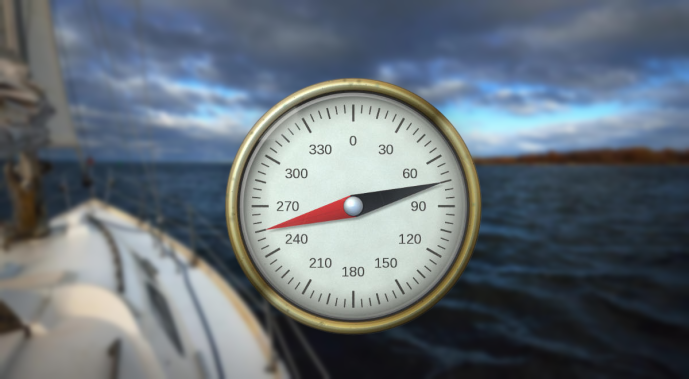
255 °
